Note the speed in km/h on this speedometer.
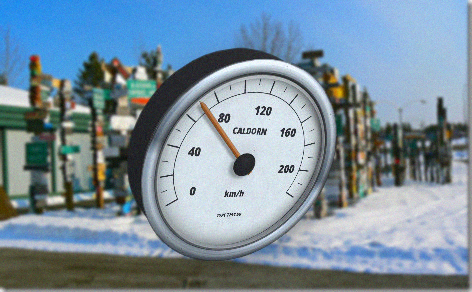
70 km/h
